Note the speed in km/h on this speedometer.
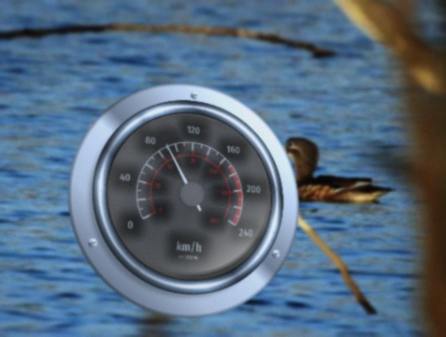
90 km/h
